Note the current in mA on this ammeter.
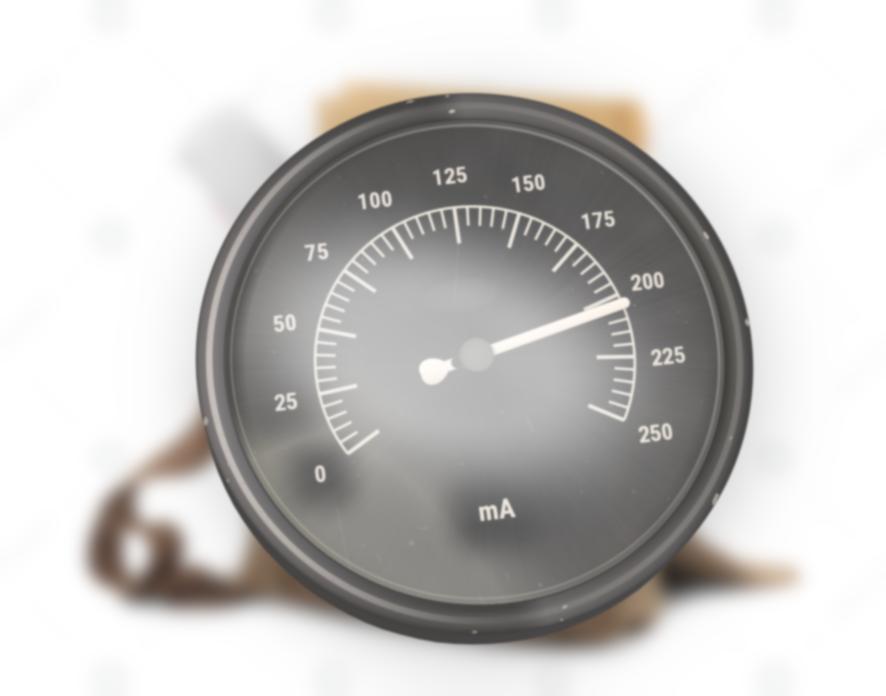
205 mA
